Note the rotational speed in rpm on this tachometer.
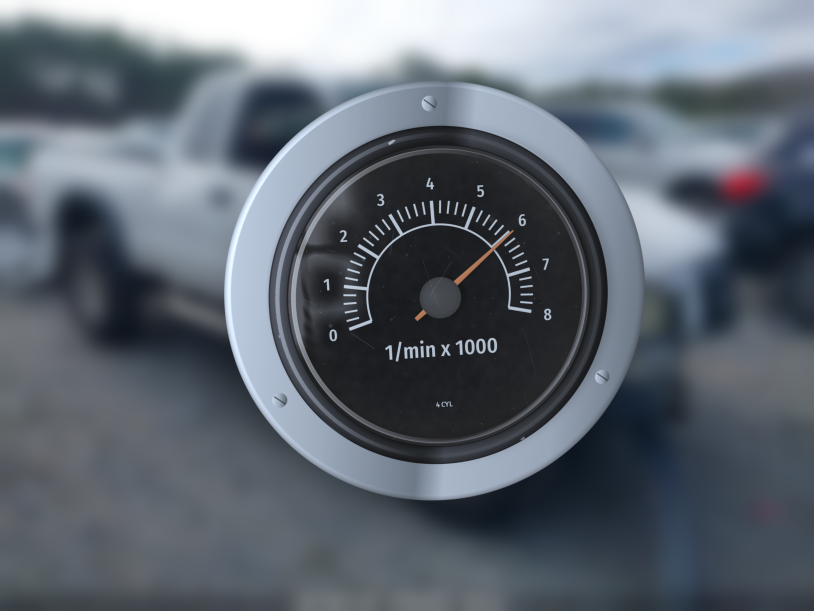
6000 rpm
